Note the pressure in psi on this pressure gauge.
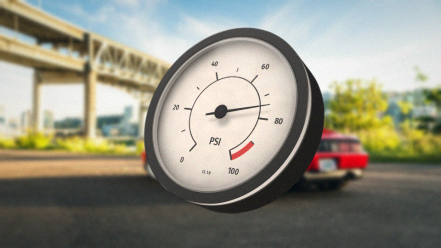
75 psi
